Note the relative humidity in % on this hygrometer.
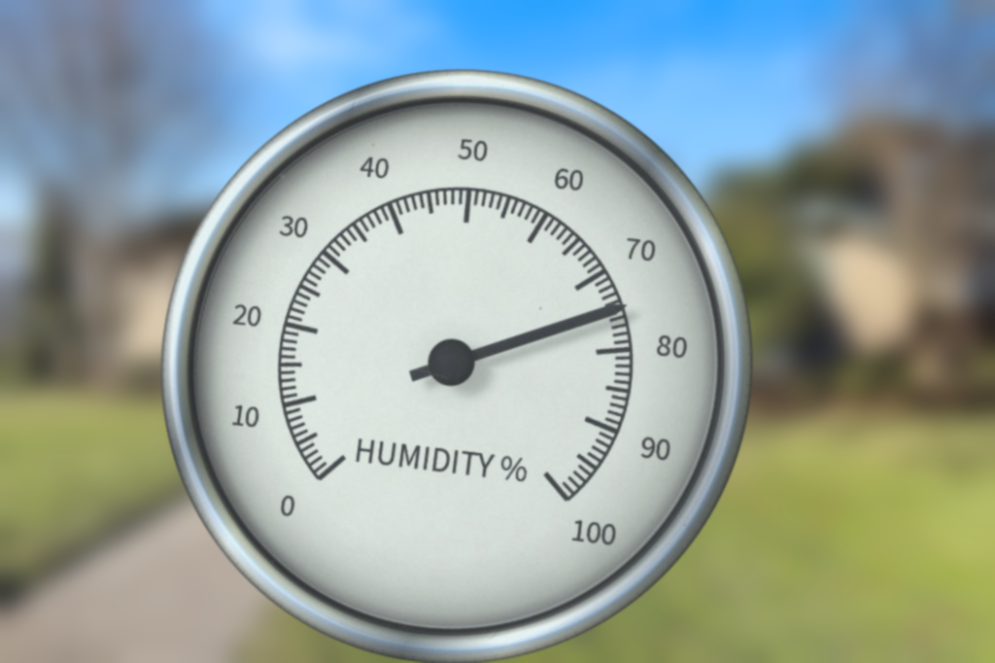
75 %
